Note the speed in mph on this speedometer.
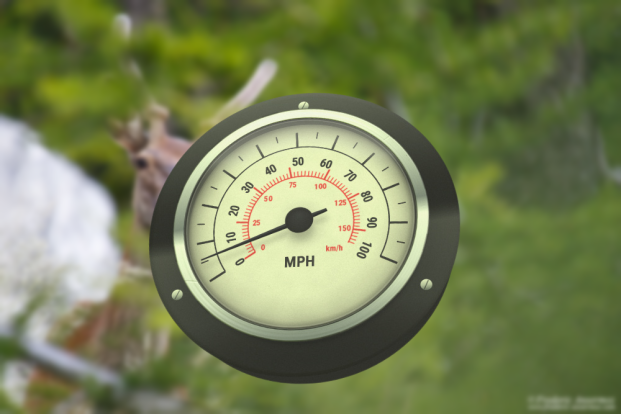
5 mph
